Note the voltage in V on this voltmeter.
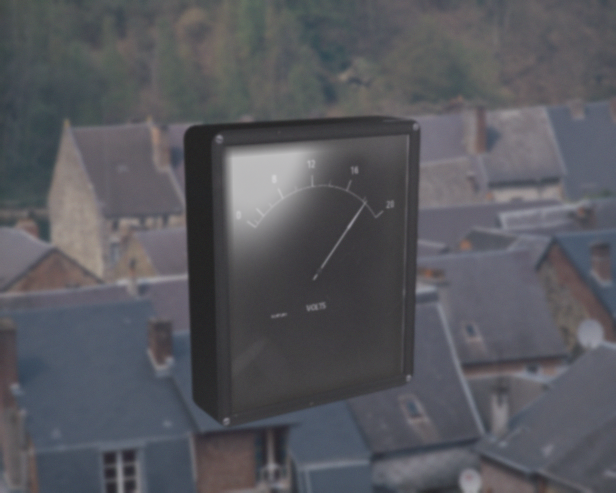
18 V
